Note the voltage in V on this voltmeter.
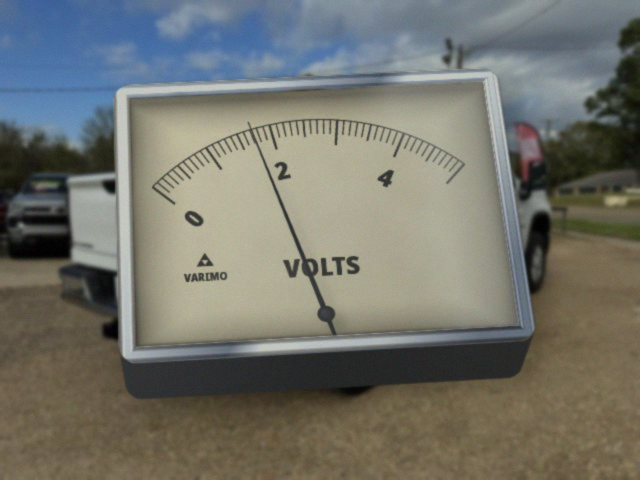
1.7 V
